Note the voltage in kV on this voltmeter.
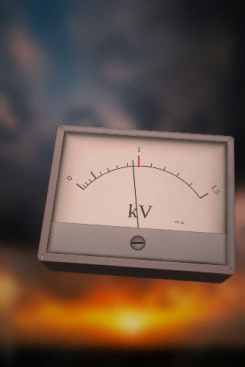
0.95 kV
